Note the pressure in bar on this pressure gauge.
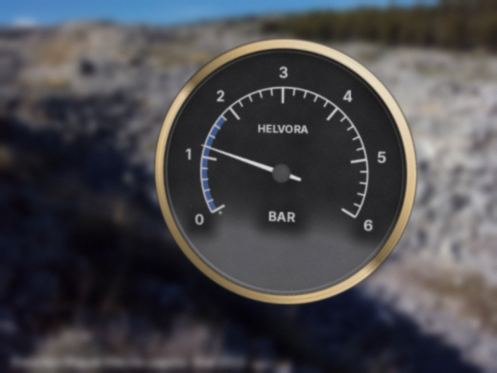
1.2 bar
